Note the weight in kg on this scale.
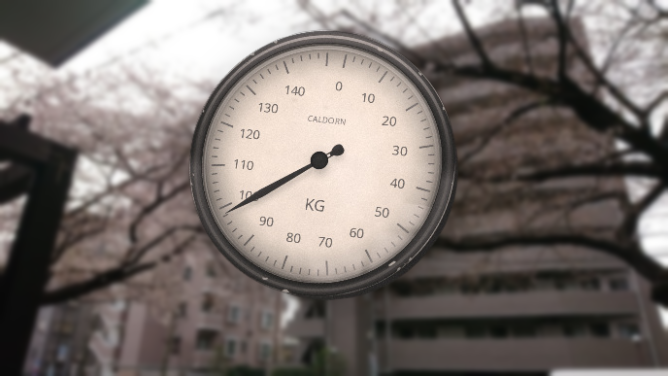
98 kg
